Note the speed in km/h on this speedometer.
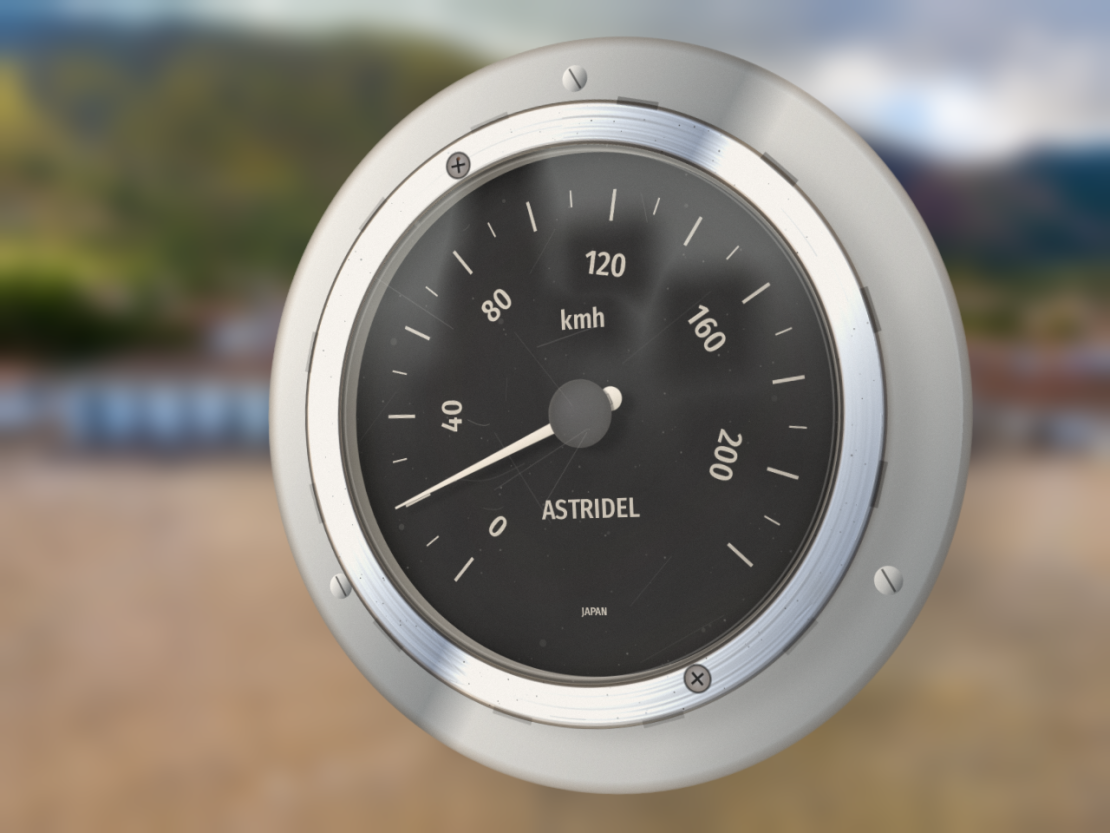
20 km/h
